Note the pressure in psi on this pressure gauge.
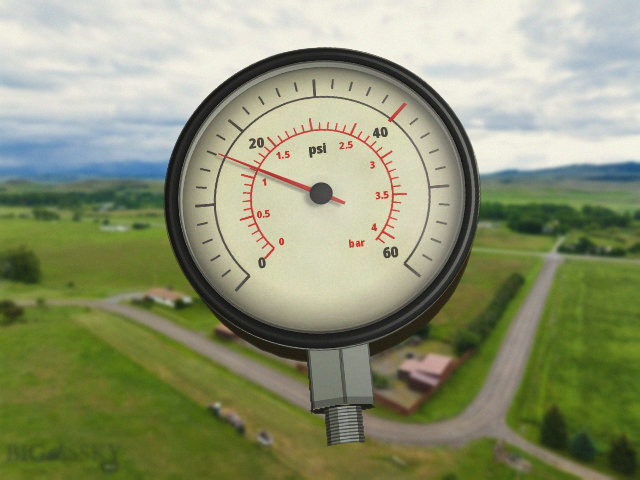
16 psi
